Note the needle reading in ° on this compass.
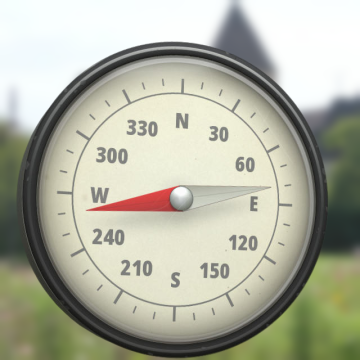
260 °
